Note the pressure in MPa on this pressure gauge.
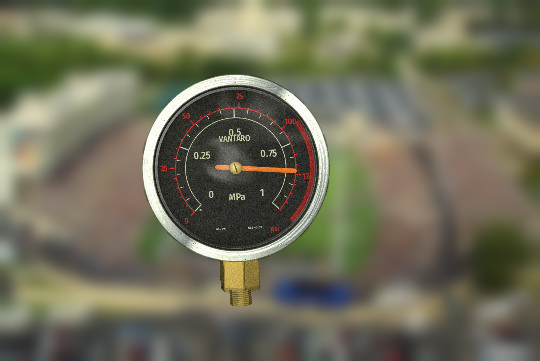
0.85 MPa
